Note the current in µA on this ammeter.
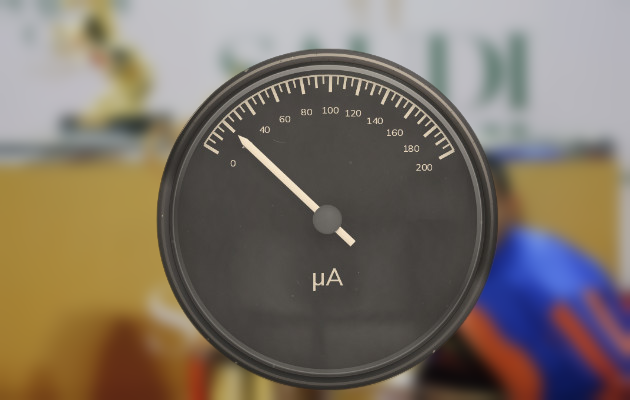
20 µA
